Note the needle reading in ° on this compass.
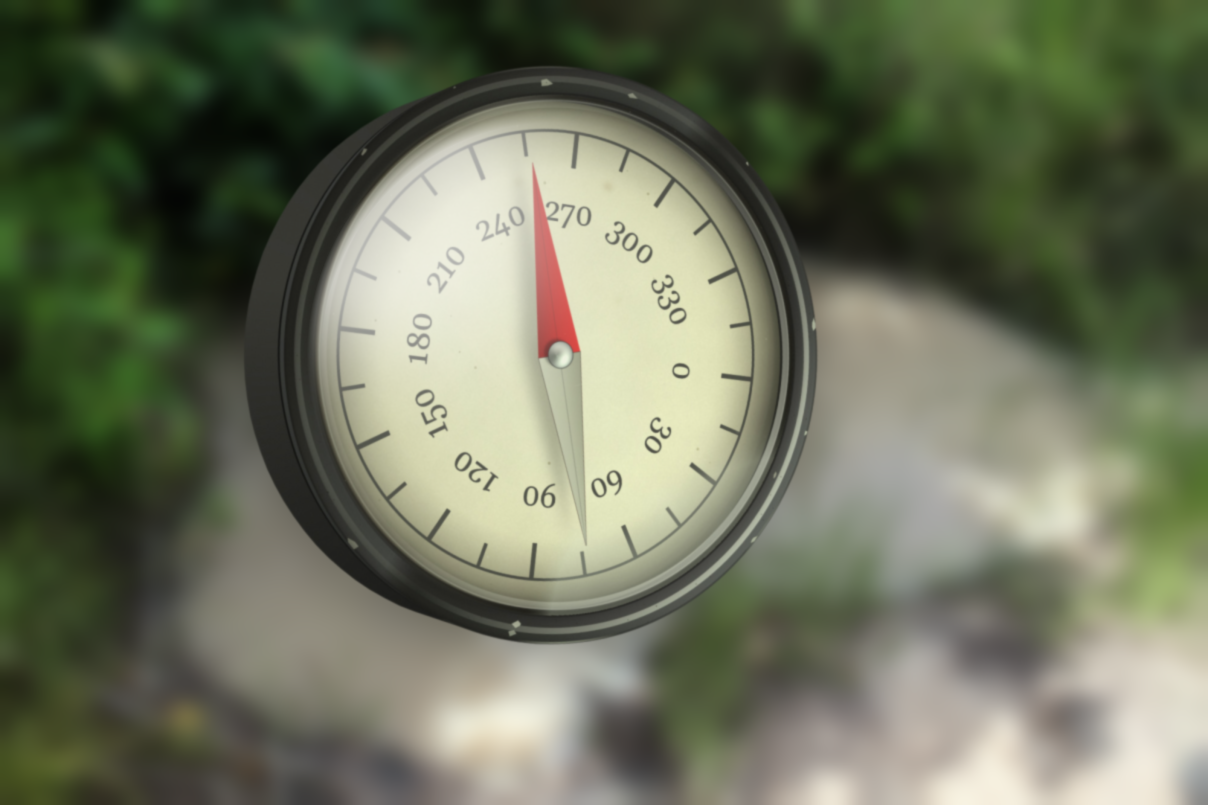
255 °
